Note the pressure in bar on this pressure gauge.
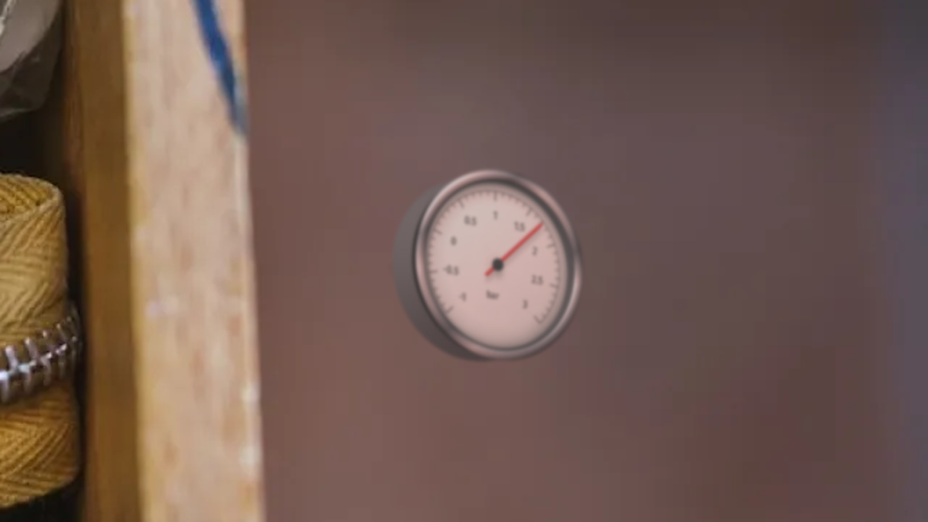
1.7 bar
